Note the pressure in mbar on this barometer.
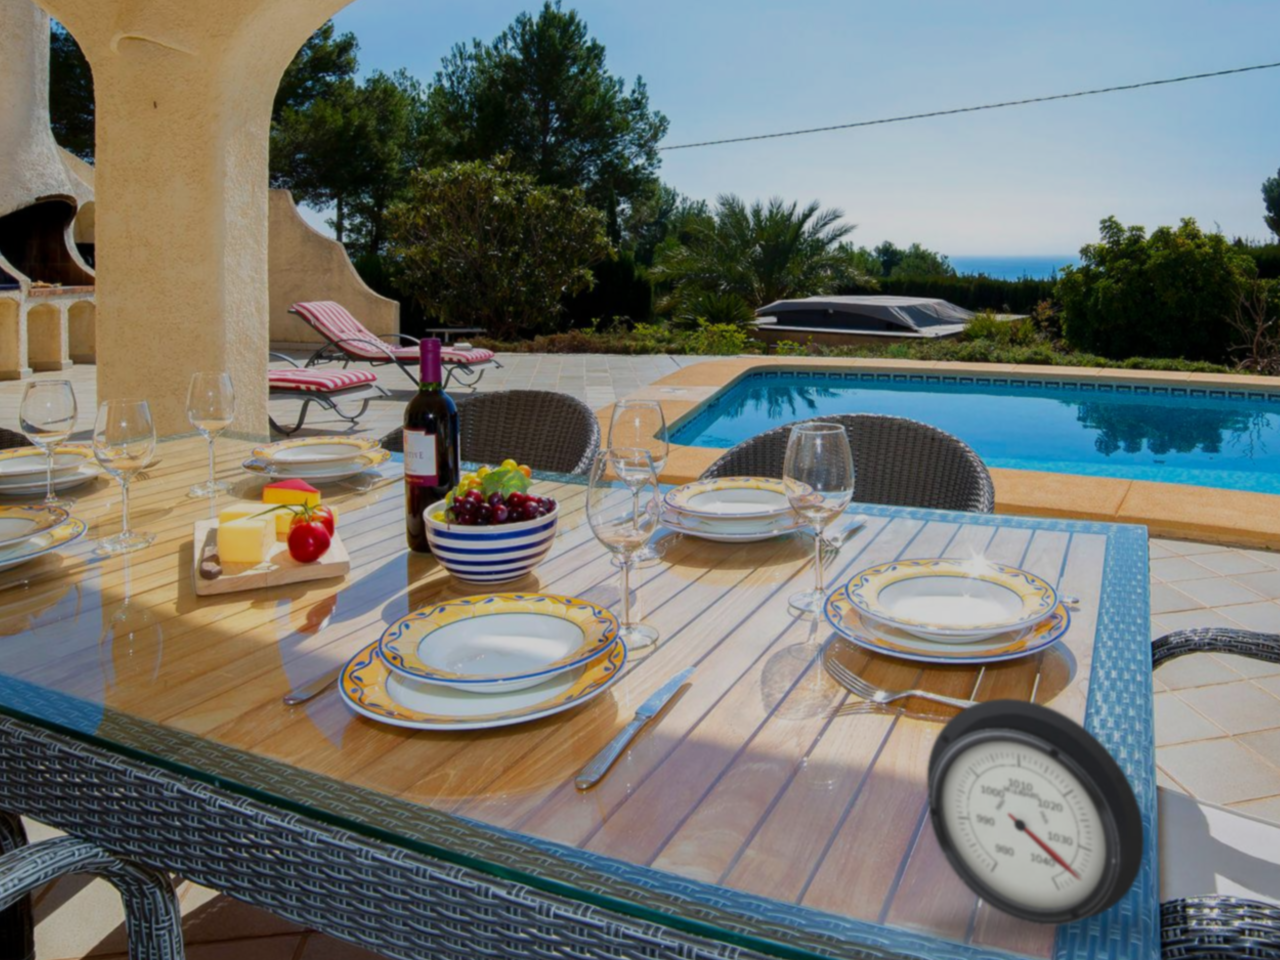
1035 mbar
